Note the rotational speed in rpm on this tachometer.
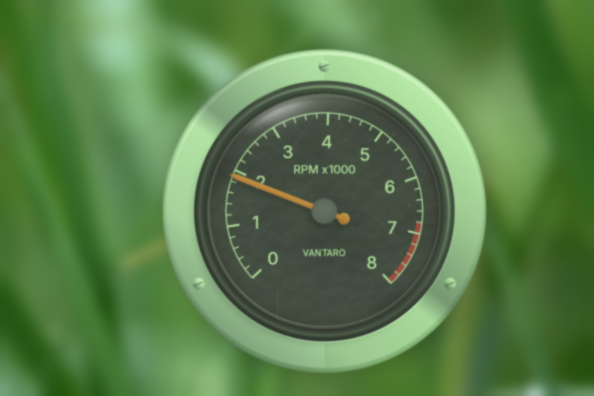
1900 rpm
